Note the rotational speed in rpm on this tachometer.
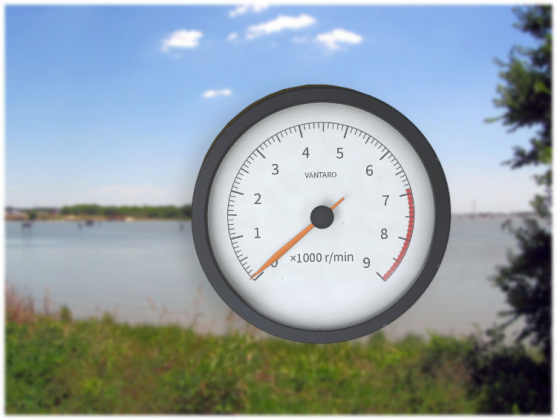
100 rpm
